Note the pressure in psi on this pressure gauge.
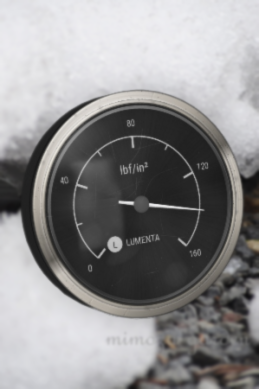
140 psi
